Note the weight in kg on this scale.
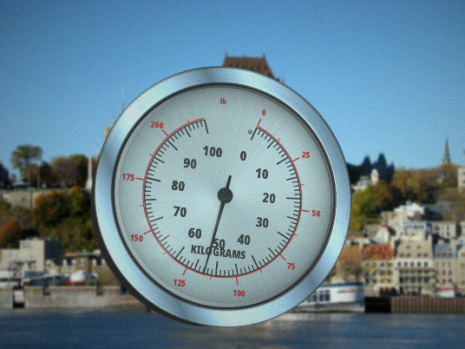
53 kg
